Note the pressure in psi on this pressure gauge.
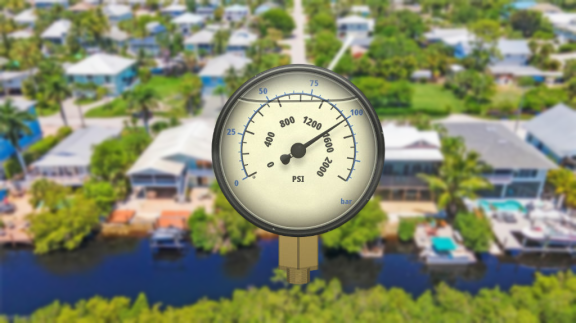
1450 psi
